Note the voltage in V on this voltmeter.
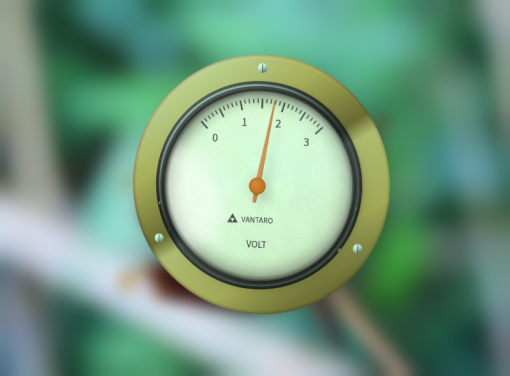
1.8 V
